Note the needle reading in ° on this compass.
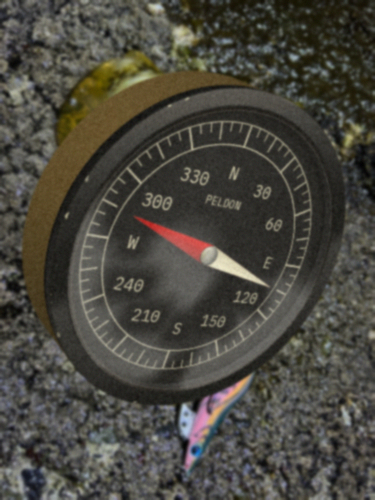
285 °
